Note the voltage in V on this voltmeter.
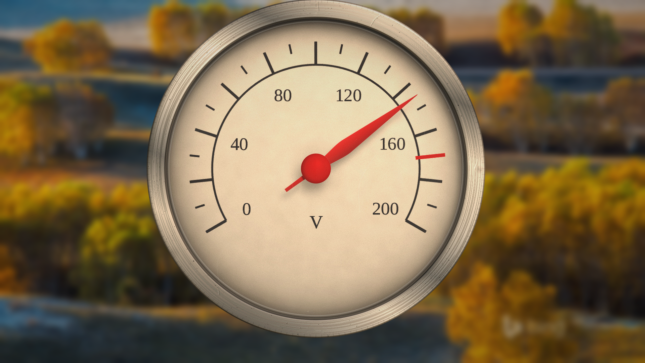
145 V
